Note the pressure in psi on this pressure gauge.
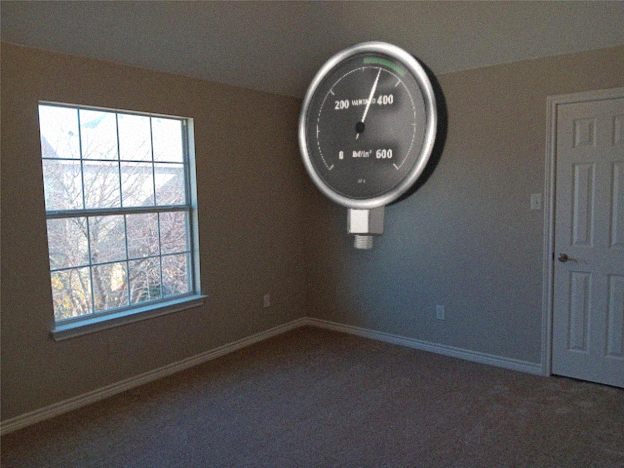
350 psi
